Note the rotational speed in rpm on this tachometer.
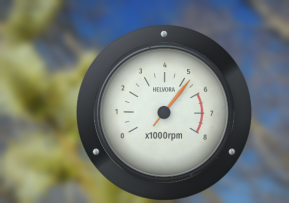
5250 rpm
